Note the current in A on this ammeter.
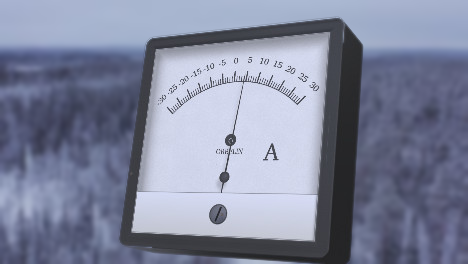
5 A
